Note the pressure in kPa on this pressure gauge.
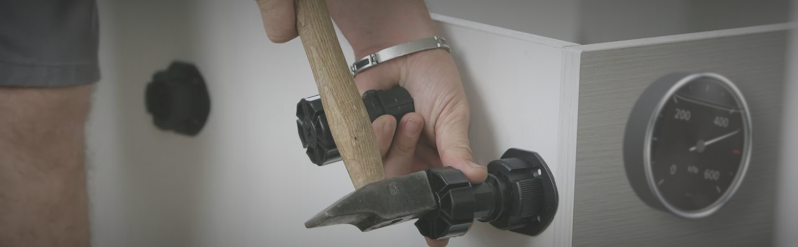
450 kPa
